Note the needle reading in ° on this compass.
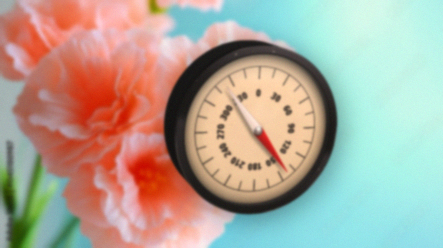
142.5 °
